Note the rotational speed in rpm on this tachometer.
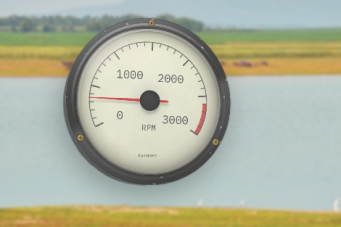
350 rpm
